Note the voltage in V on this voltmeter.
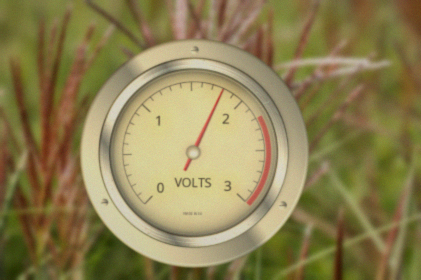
1.8 V
